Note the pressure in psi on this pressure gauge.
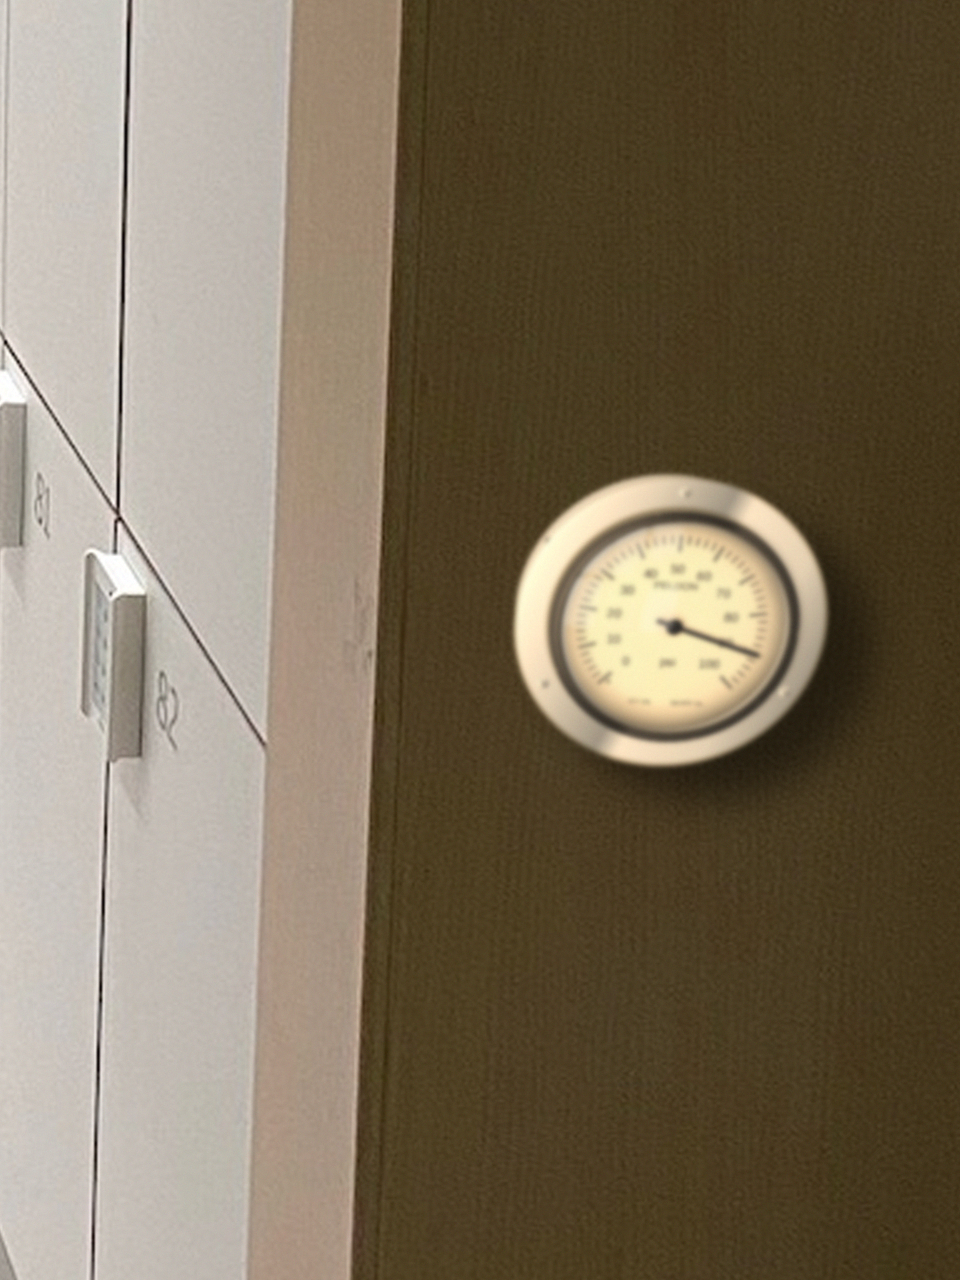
90 psi
